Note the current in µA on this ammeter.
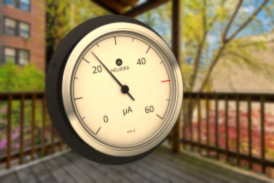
22.5 µA
